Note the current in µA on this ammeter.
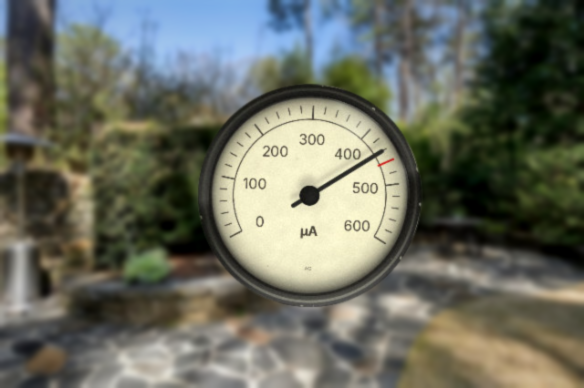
440 µA
